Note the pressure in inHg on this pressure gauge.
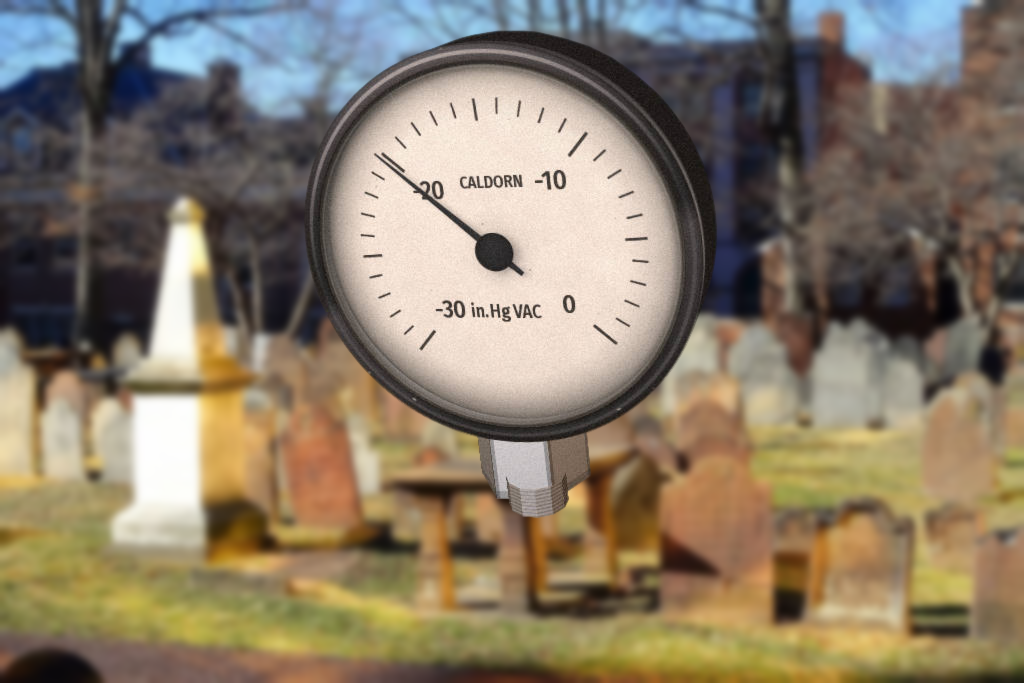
-20 inHg
